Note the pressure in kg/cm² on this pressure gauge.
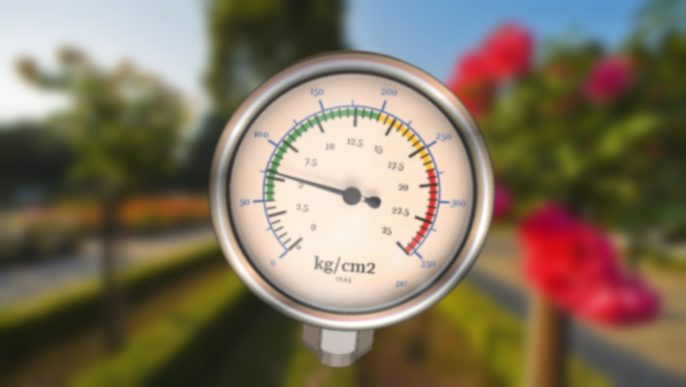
5.5 kg/cm²
